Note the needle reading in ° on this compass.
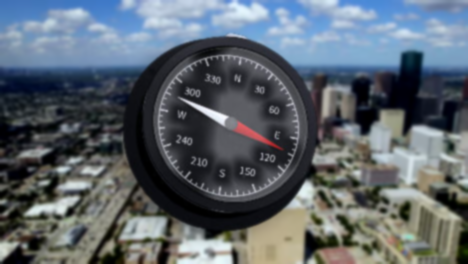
105 °
